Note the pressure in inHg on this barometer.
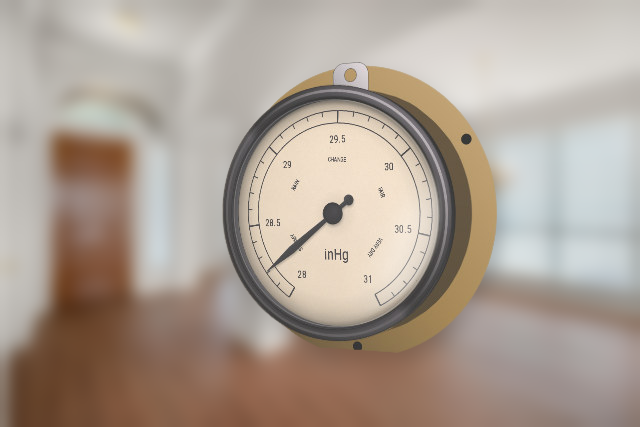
28.2 inHg
